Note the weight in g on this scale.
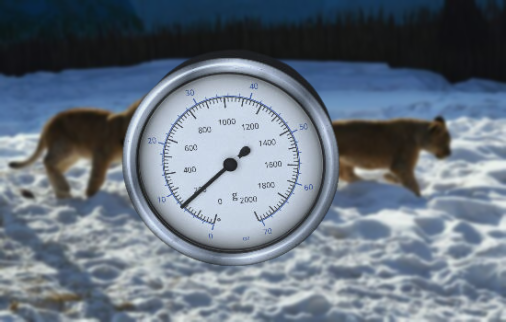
200 g
